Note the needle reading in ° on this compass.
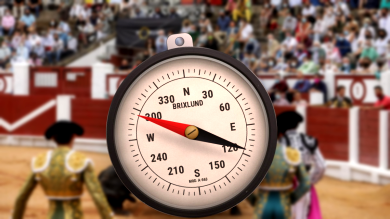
295 °
